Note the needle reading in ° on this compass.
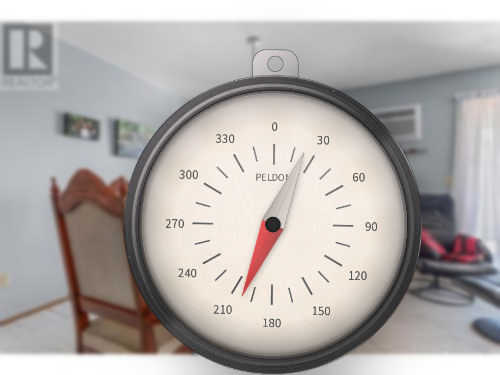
202.5 °
